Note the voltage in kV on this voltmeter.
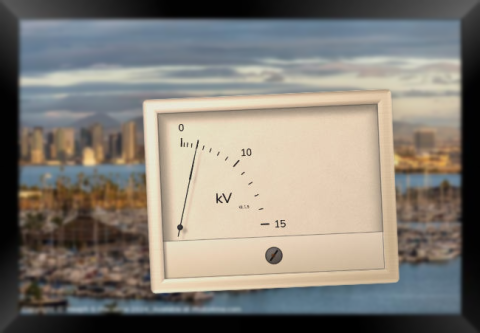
5 kV
